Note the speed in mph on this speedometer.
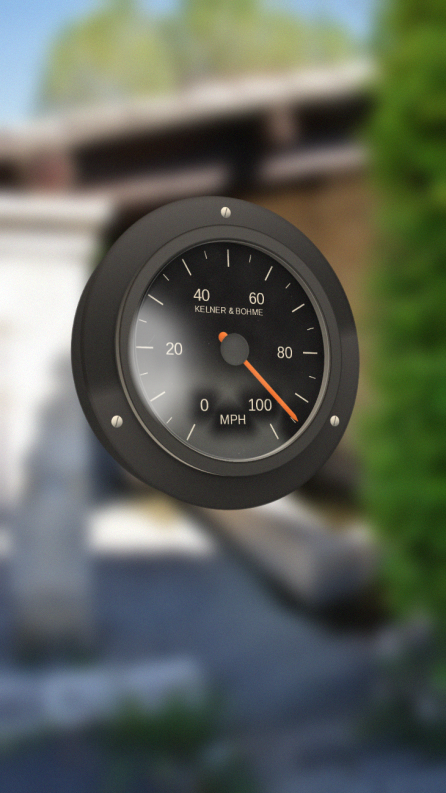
95 mph
